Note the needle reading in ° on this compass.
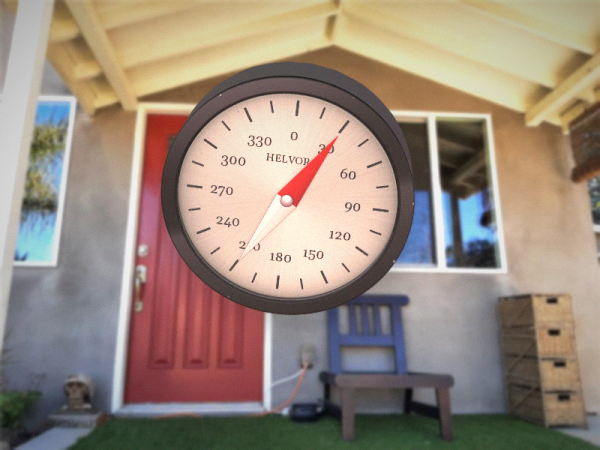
30 °
